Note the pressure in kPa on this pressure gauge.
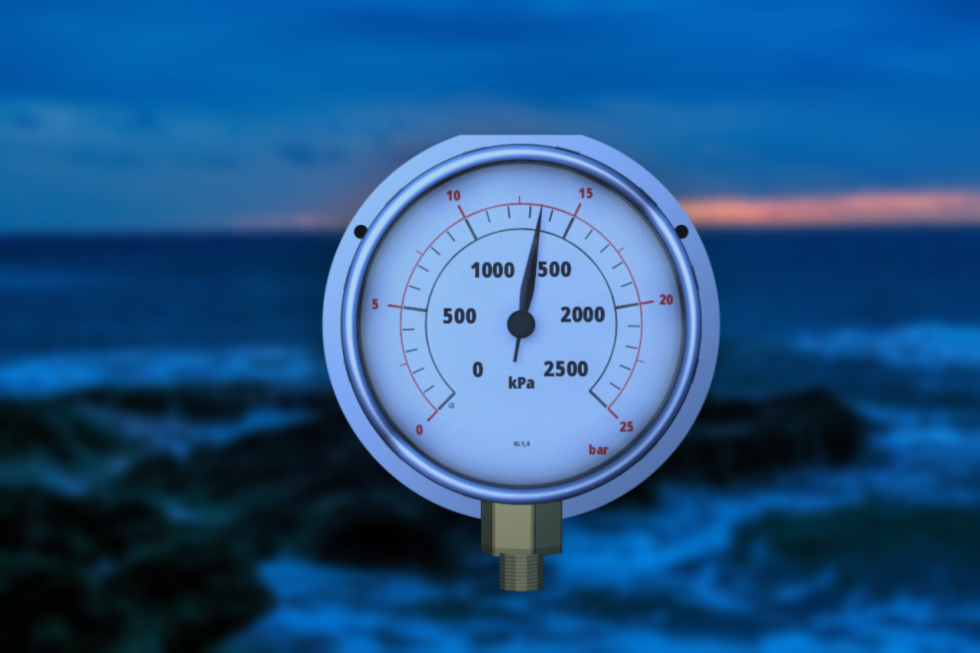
1350 kPa
